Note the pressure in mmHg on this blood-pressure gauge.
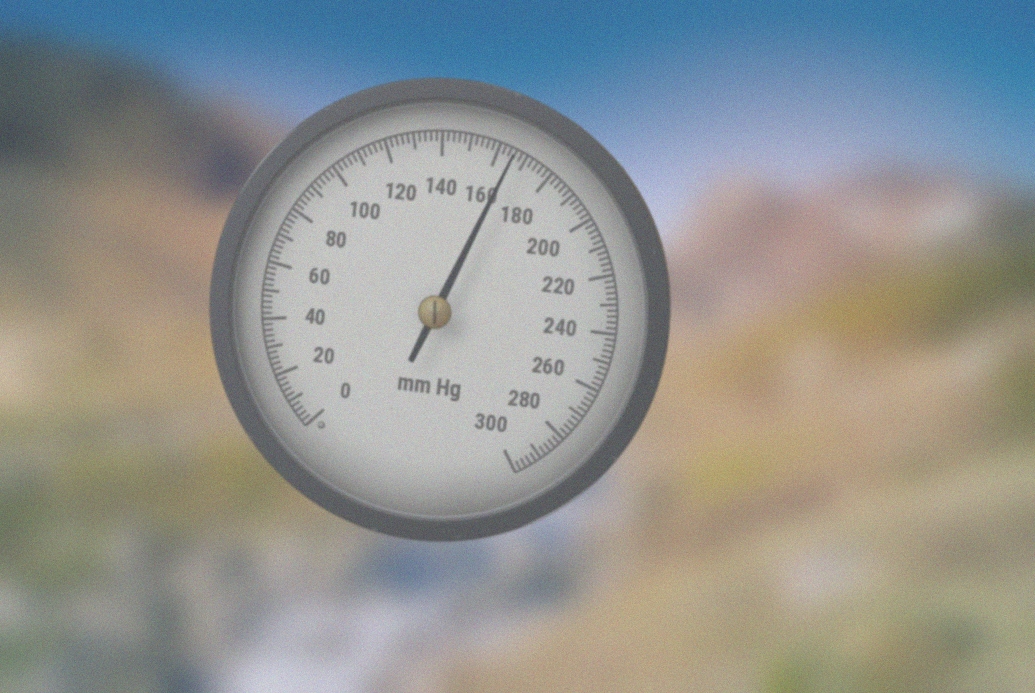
166 mmHg
